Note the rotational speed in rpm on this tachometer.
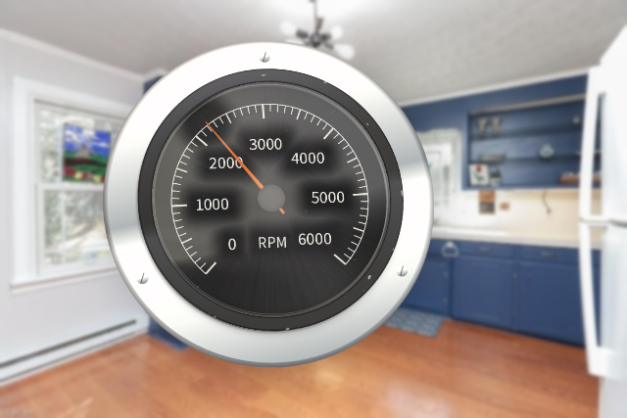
2200 rpm
